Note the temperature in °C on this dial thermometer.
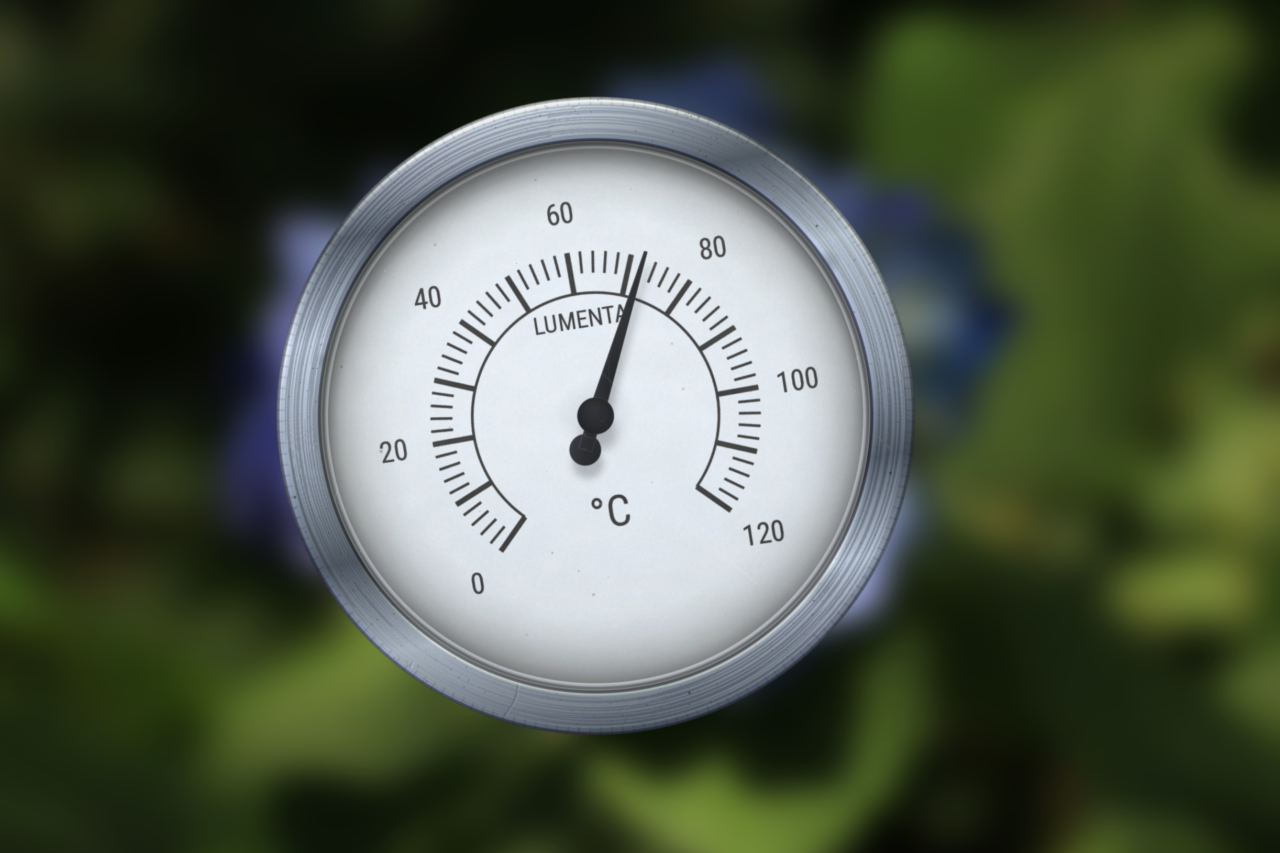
72 °C
